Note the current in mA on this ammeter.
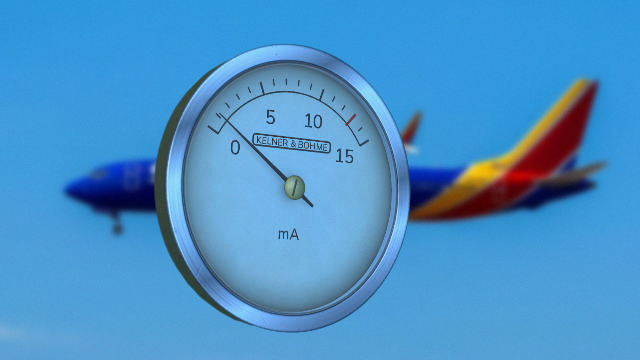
1 mA
